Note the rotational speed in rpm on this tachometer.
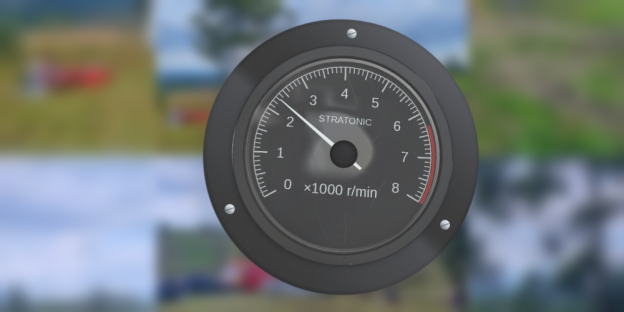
2300 rpm
